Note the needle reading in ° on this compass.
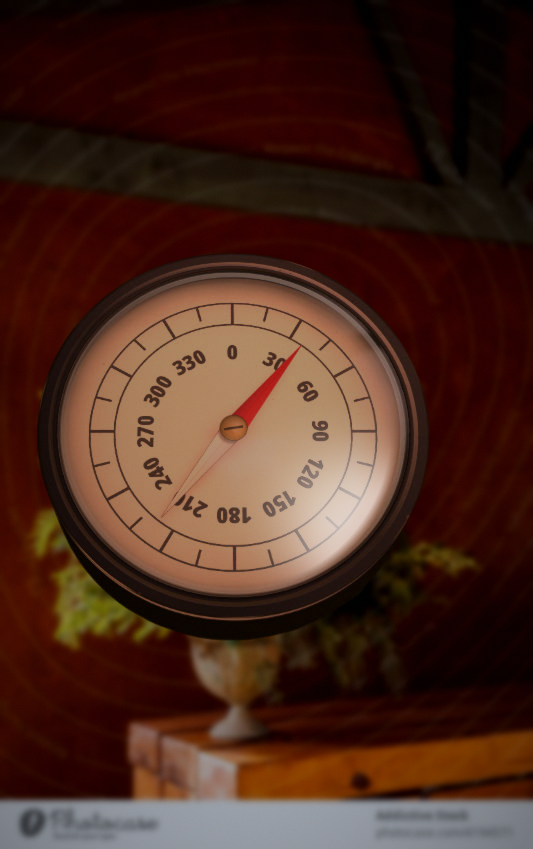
37.5 °
